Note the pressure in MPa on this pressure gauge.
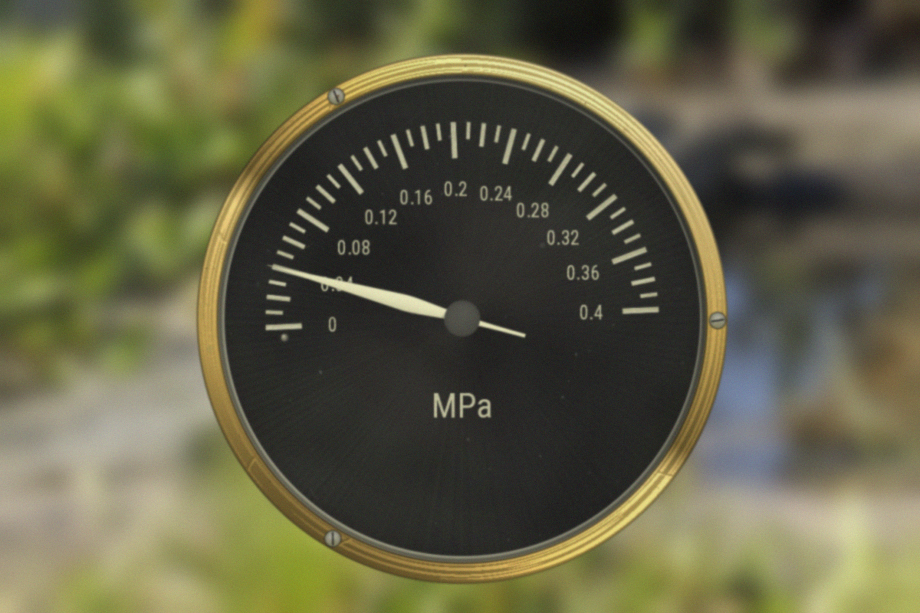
0.04 MPa
